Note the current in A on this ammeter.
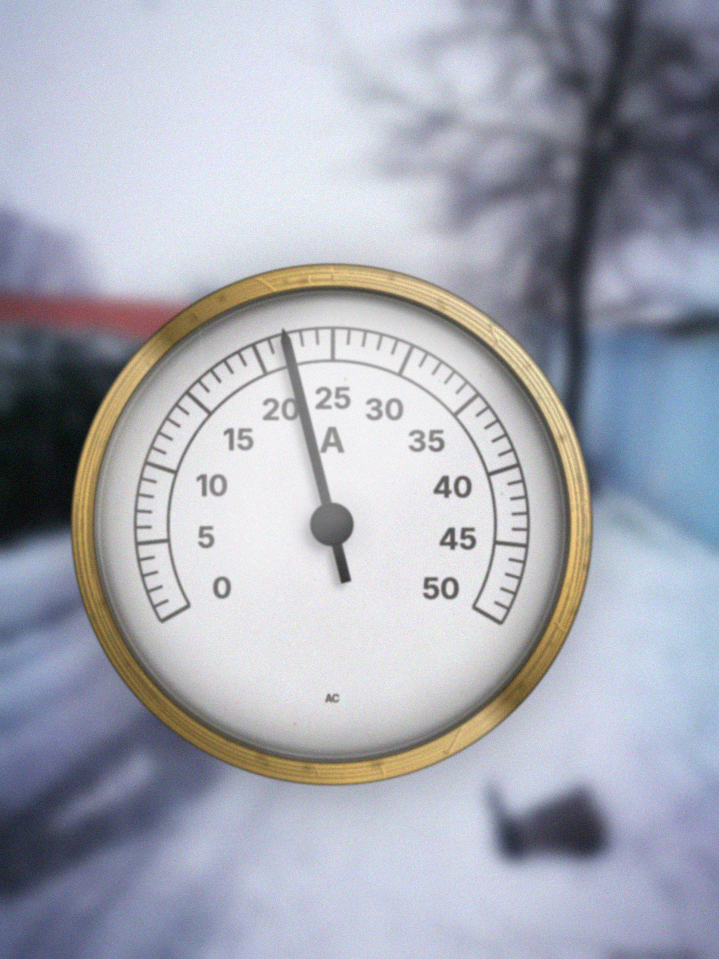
22 A
